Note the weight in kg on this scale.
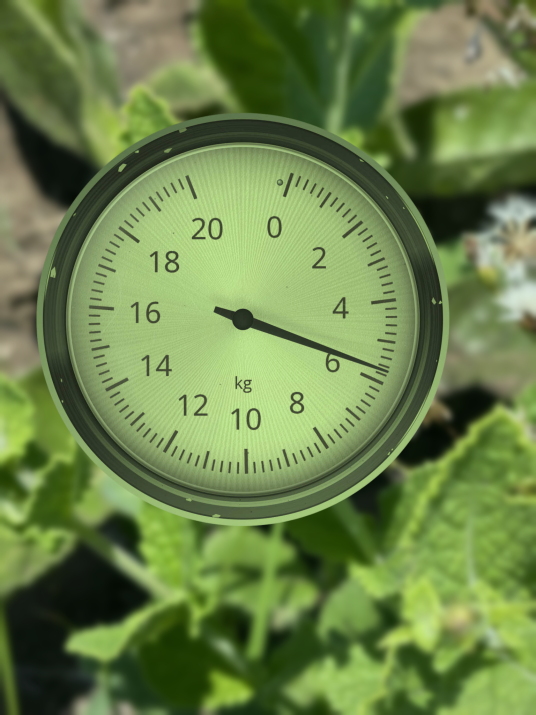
5.7 kg
